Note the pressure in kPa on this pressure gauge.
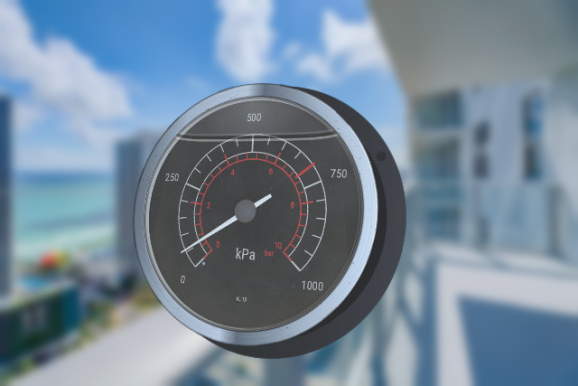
50 kPa
